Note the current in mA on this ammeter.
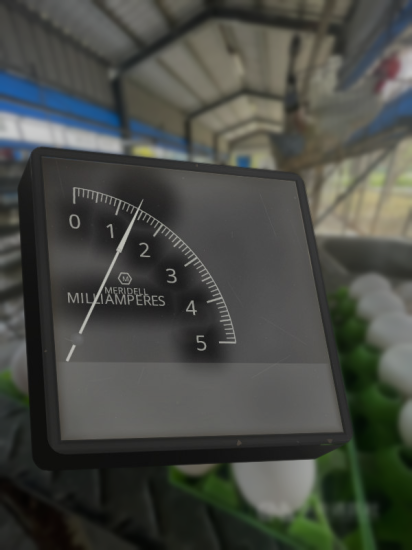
1.4 mA
